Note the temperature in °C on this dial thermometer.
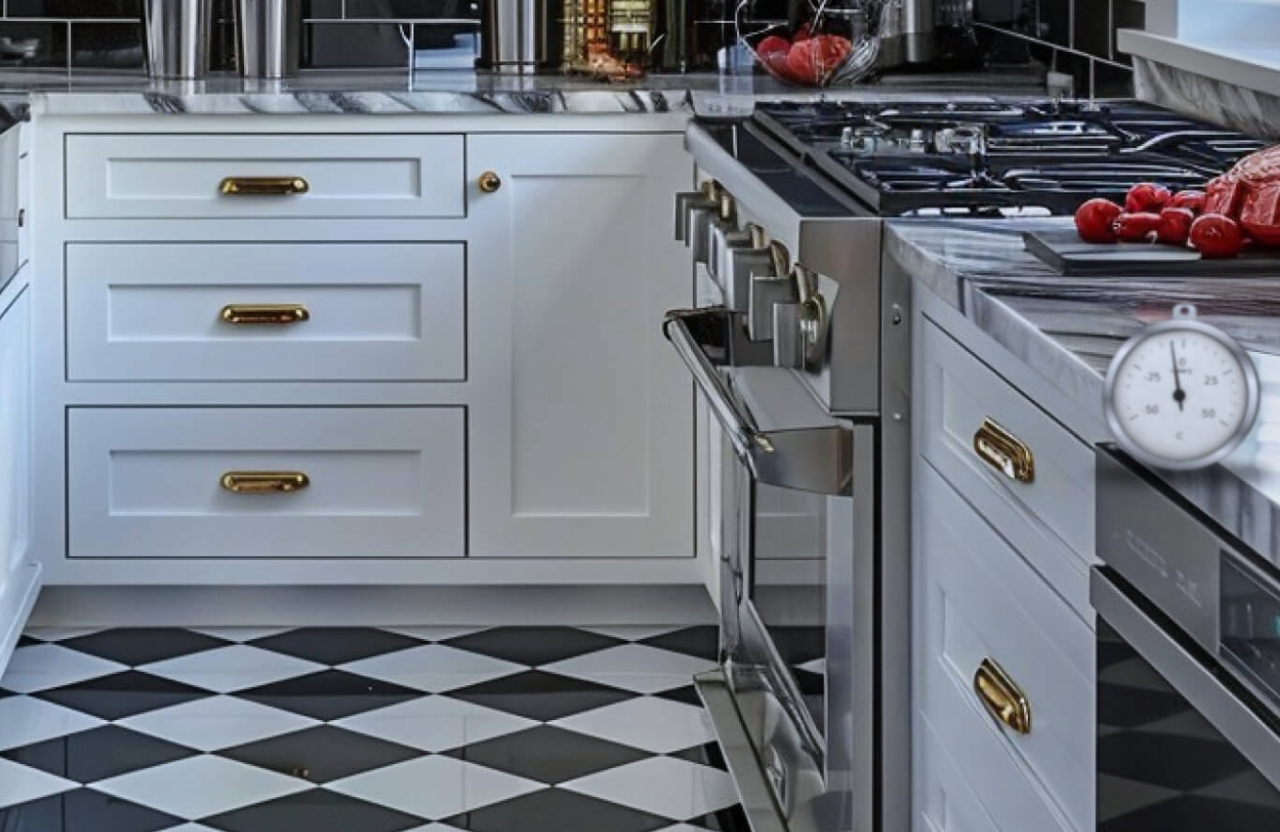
-5 °C
